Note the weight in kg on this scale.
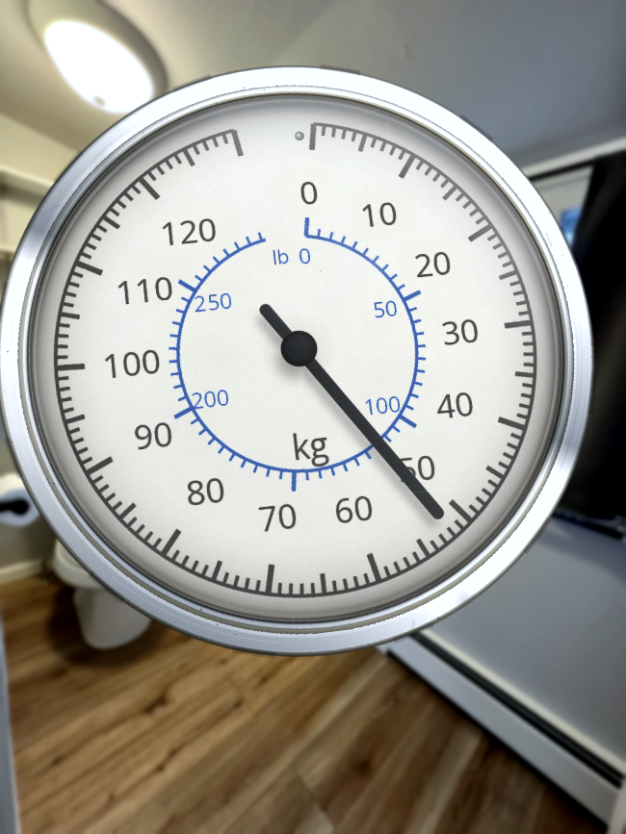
52 kg
